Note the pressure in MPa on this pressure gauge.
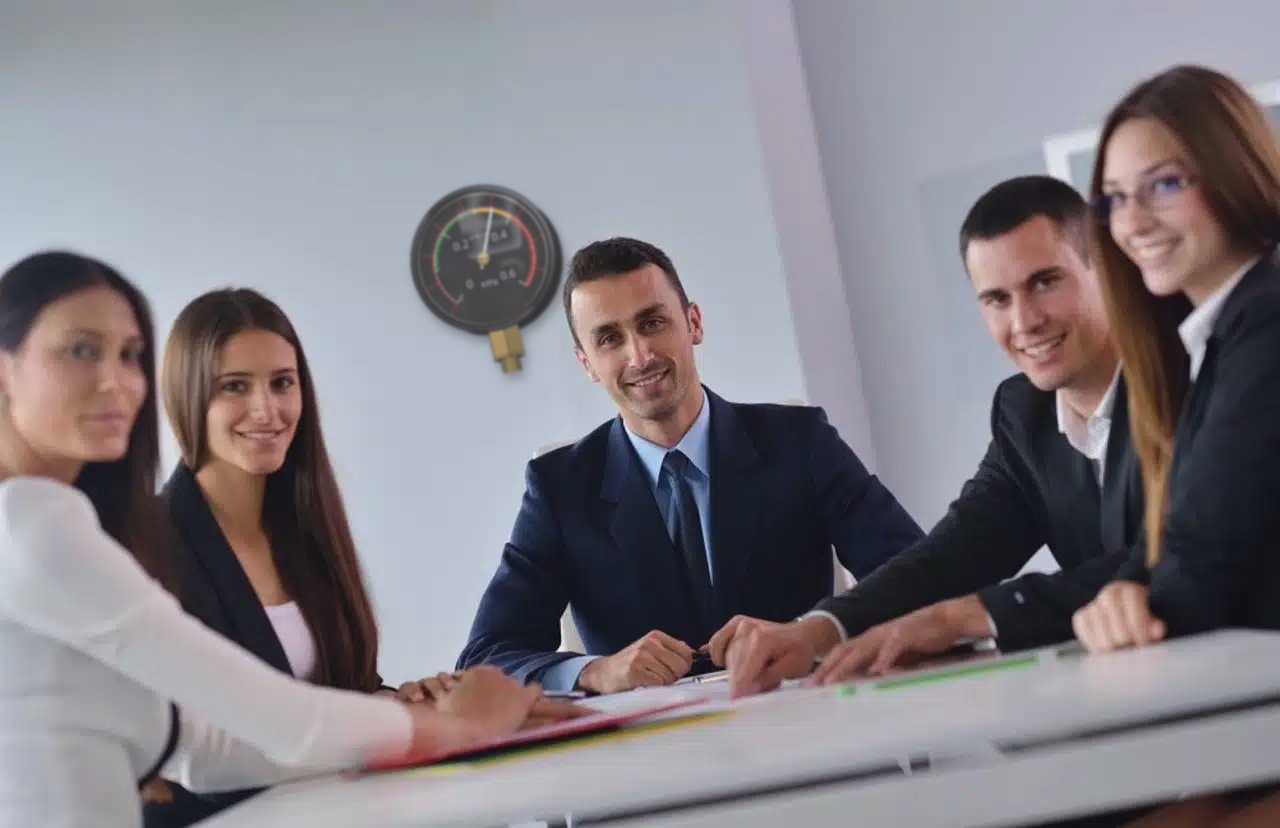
0.35 MPa
